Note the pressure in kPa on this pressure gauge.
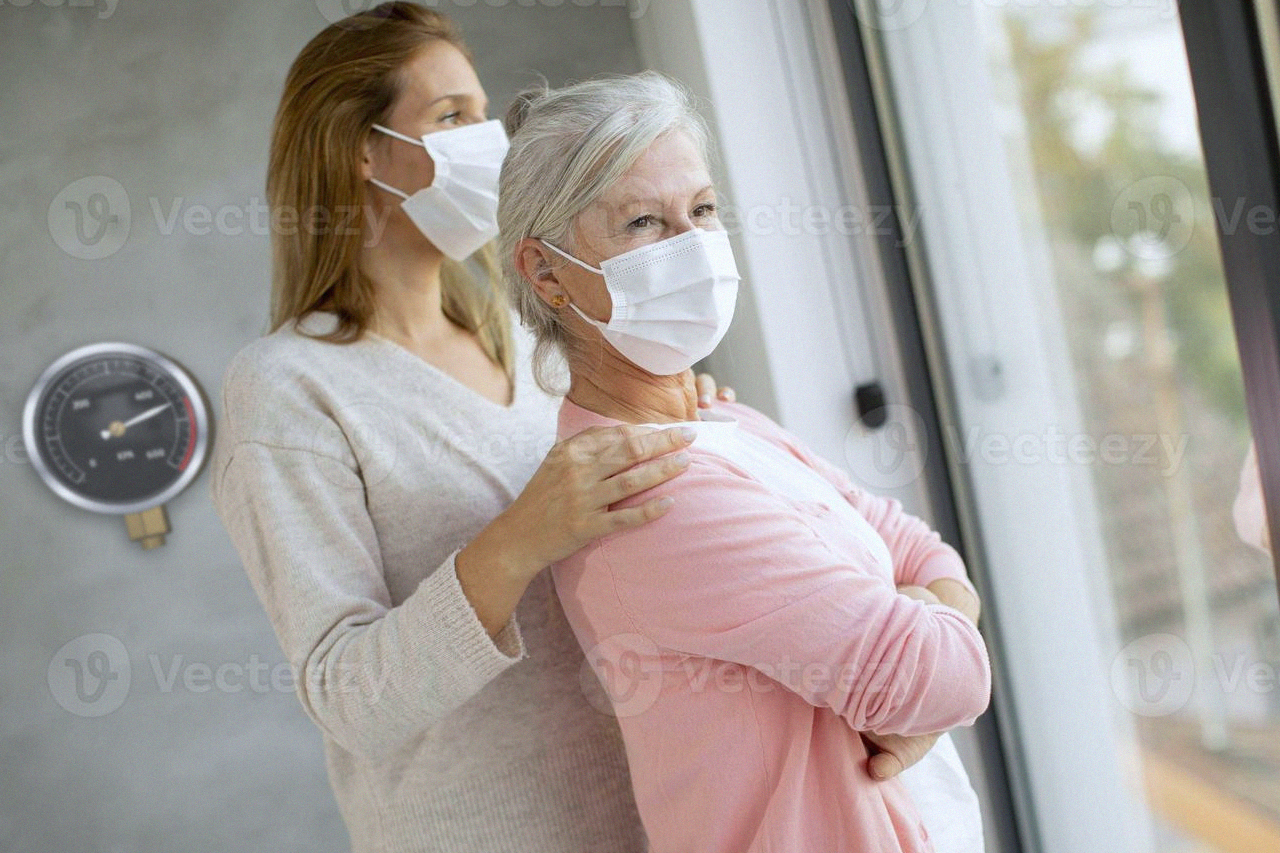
460 kPa
